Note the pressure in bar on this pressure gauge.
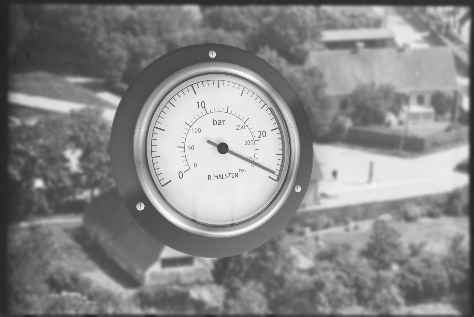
24.5 bar
